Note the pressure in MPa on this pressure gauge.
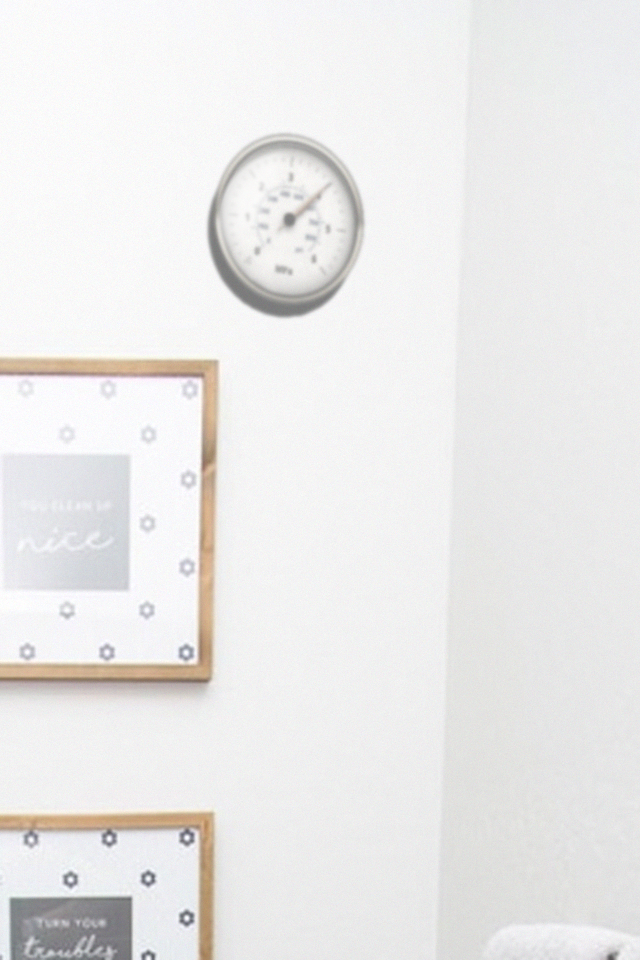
4 MPa
